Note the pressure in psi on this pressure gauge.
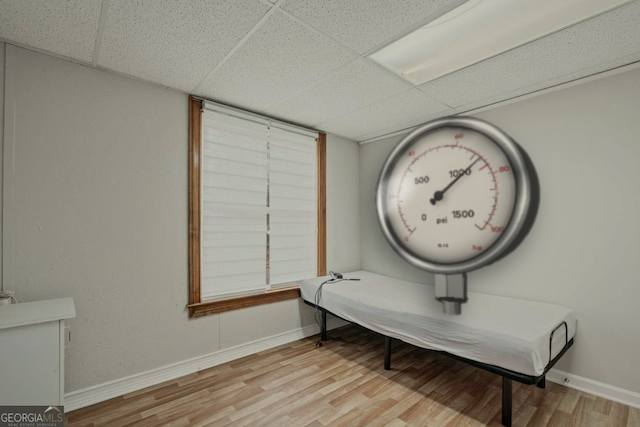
1050 psi
